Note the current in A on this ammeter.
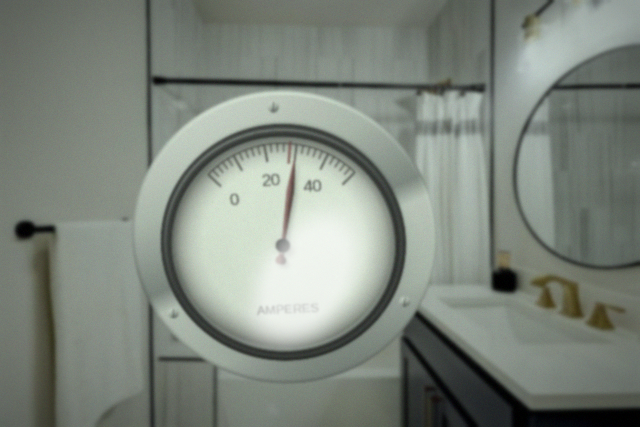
30 A
